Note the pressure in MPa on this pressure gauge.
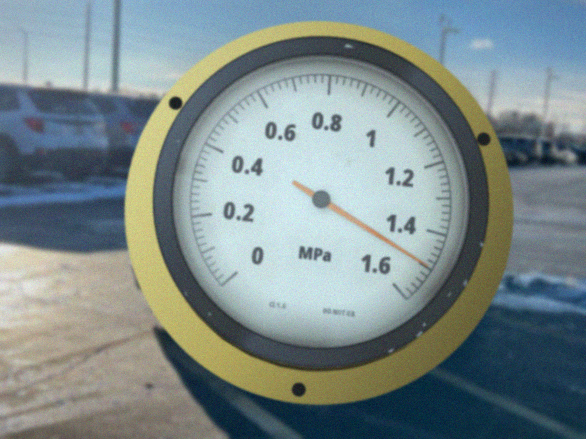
1.5 MPa
